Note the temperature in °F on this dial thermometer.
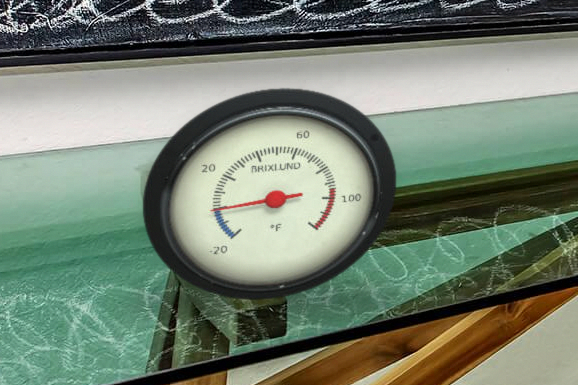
0 °F
